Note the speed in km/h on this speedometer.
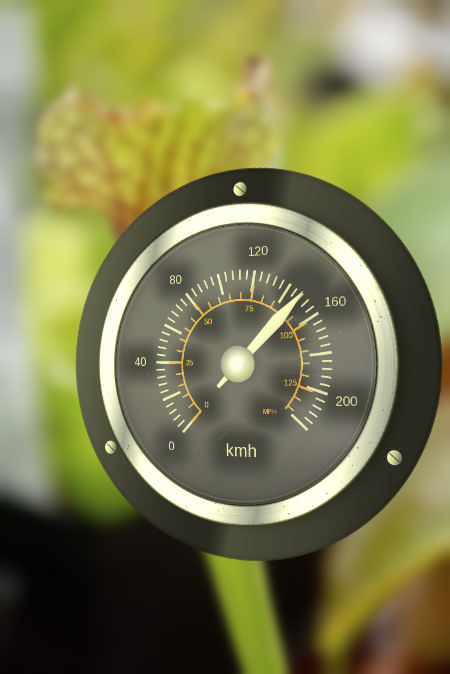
148 km/h
